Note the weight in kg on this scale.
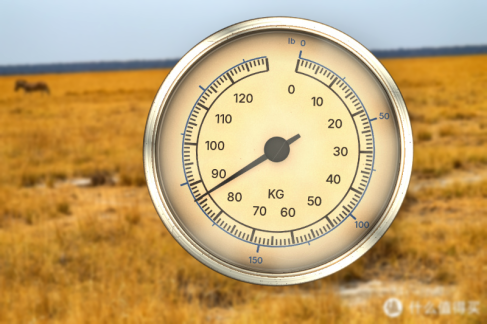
86 kg
